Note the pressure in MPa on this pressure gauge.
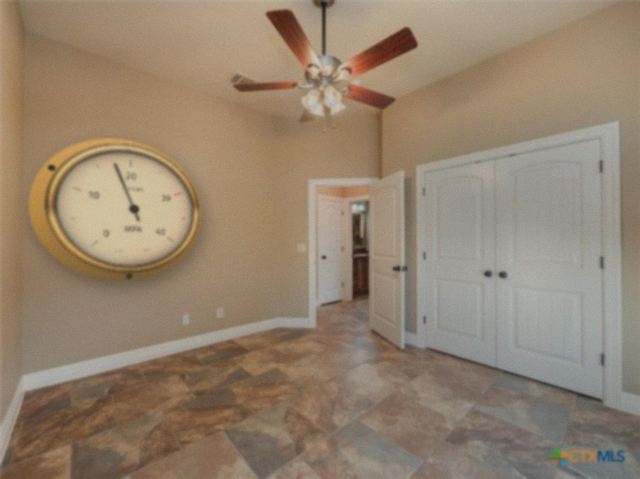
17.5 MPa
